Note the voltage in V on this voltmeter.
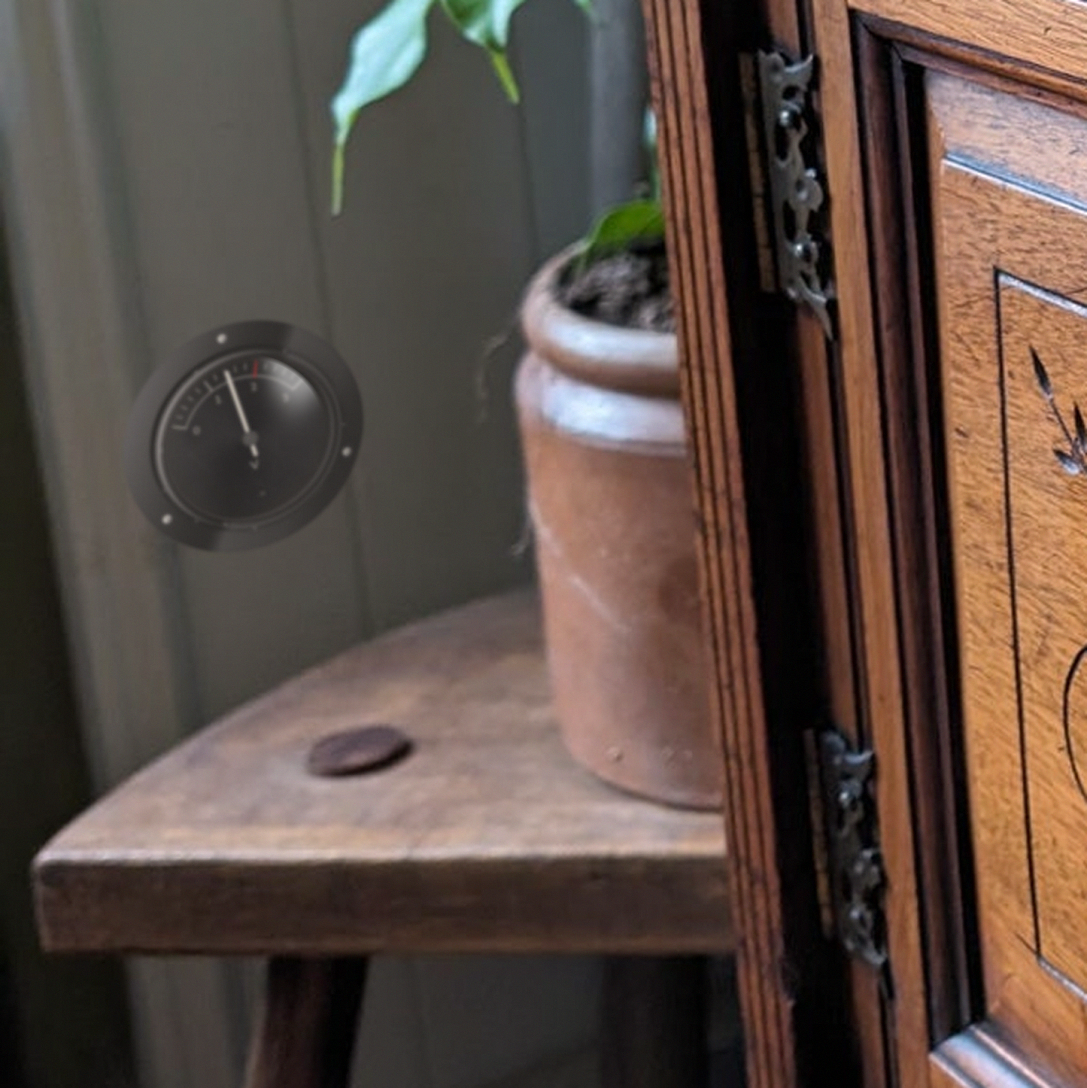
1.4 V
